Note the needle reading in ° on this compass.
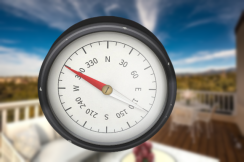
300 °
